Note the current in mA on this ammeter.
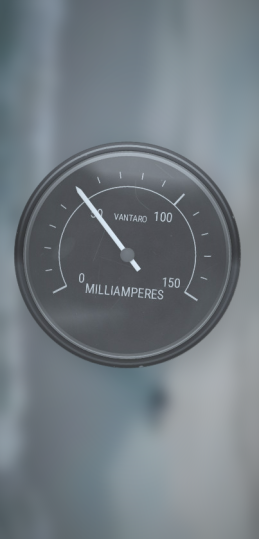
50 mA
